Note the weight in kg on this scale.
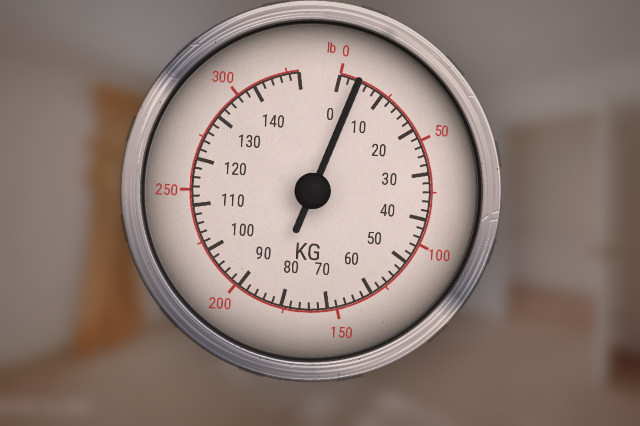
4 kg
